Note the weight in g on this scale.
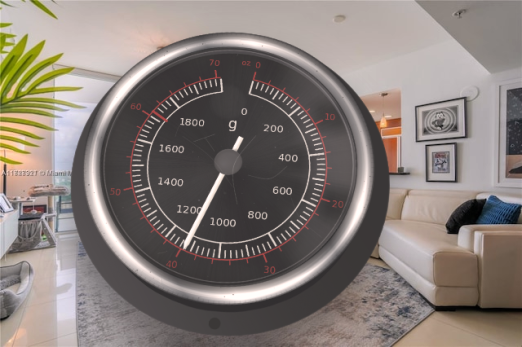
1120 g
